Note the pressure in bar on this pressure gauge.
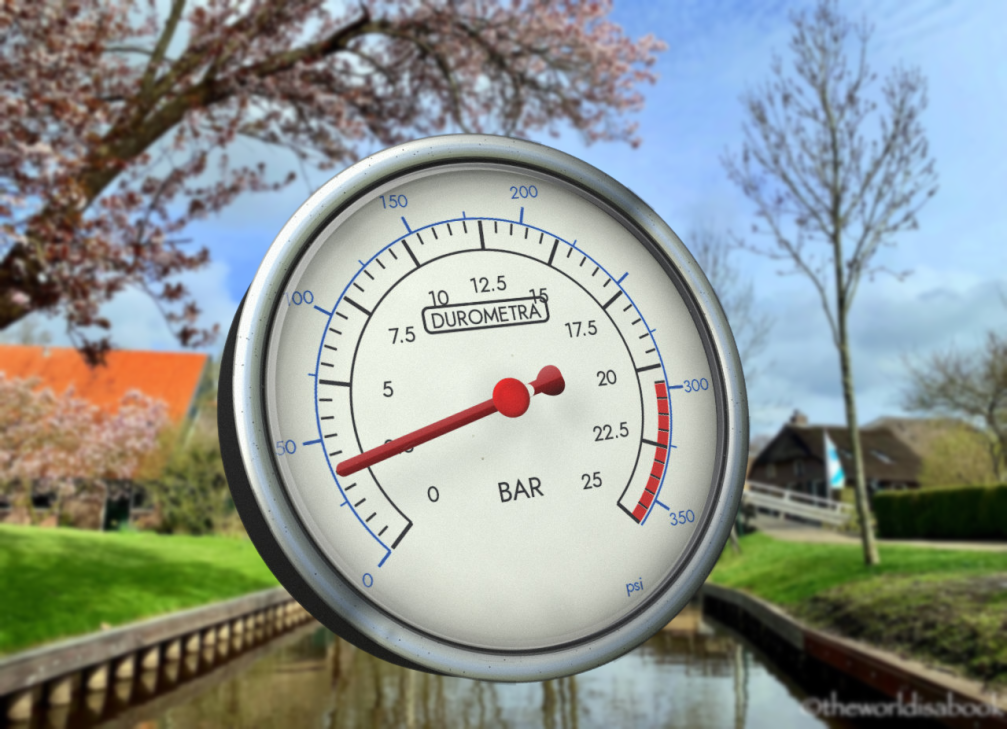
2.5 bar
